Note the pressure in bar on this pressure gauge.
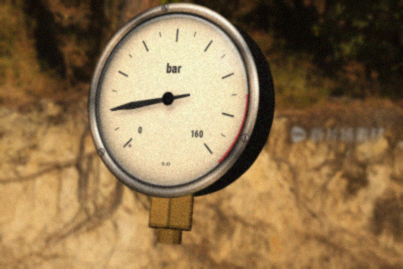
20 bar
